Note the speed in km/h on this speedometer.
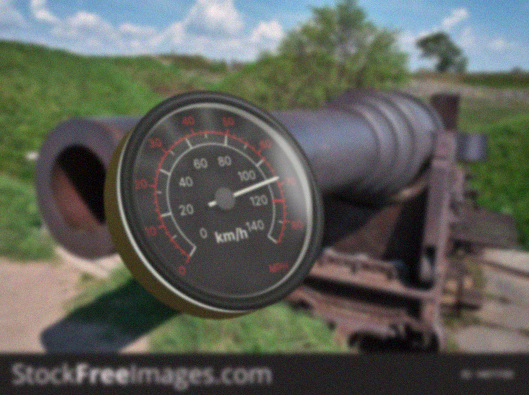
110 km/h
